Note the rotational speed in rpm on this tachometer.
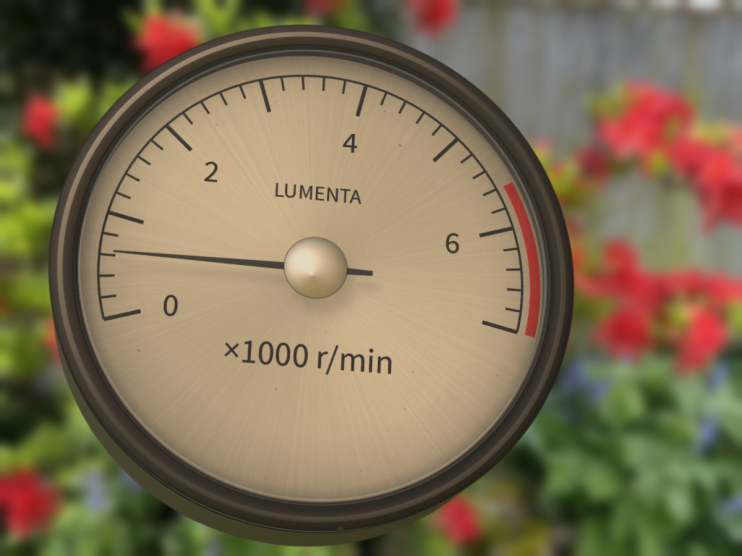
600 rpm
